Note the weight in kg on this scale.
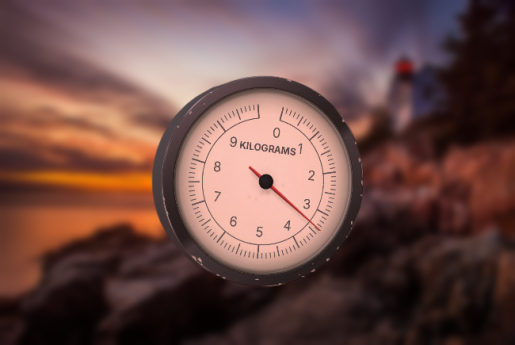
3.4 kg
